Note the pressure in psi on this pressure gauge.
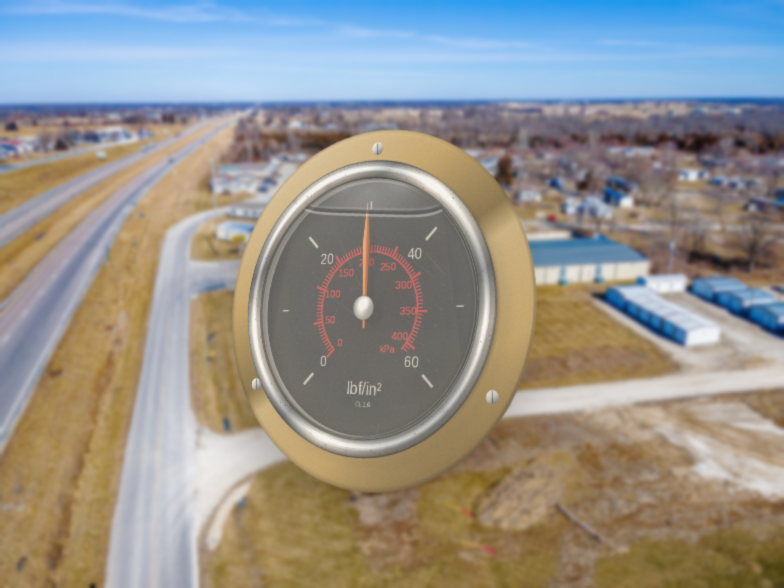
30 psi
